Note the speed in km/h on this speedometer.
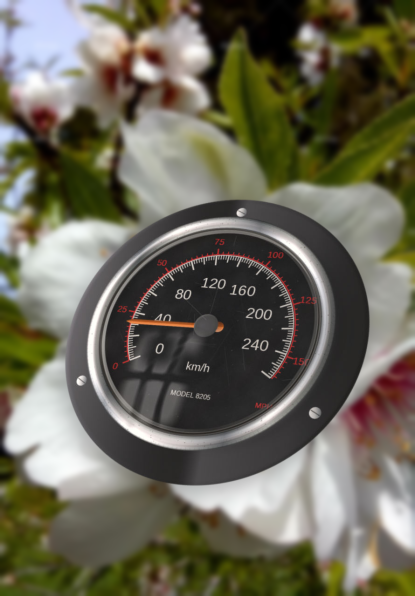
30 km/h
